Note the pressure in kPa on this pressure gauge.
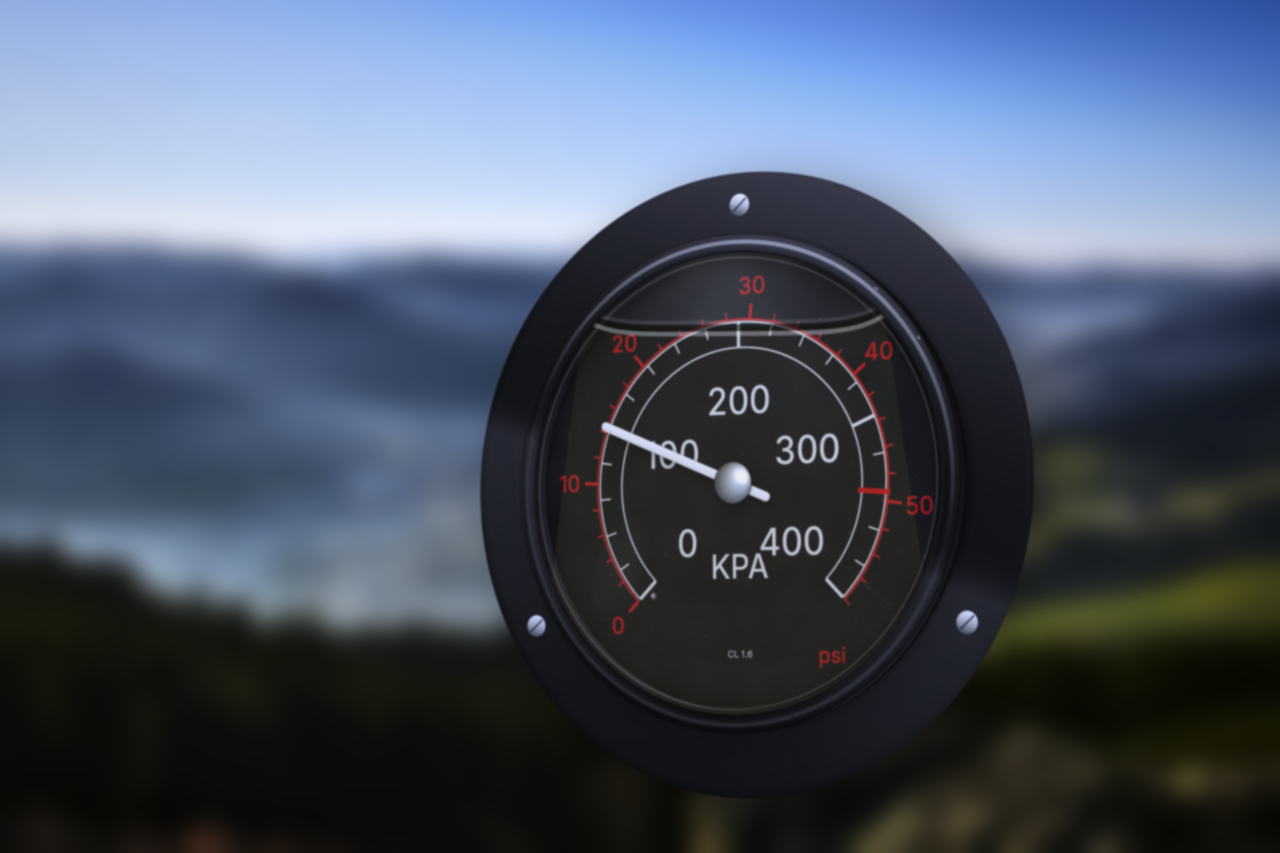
100 kPa
